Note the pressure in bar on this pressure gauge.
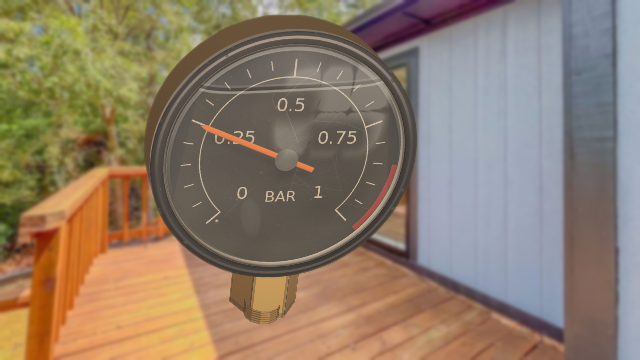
0.25 bar
